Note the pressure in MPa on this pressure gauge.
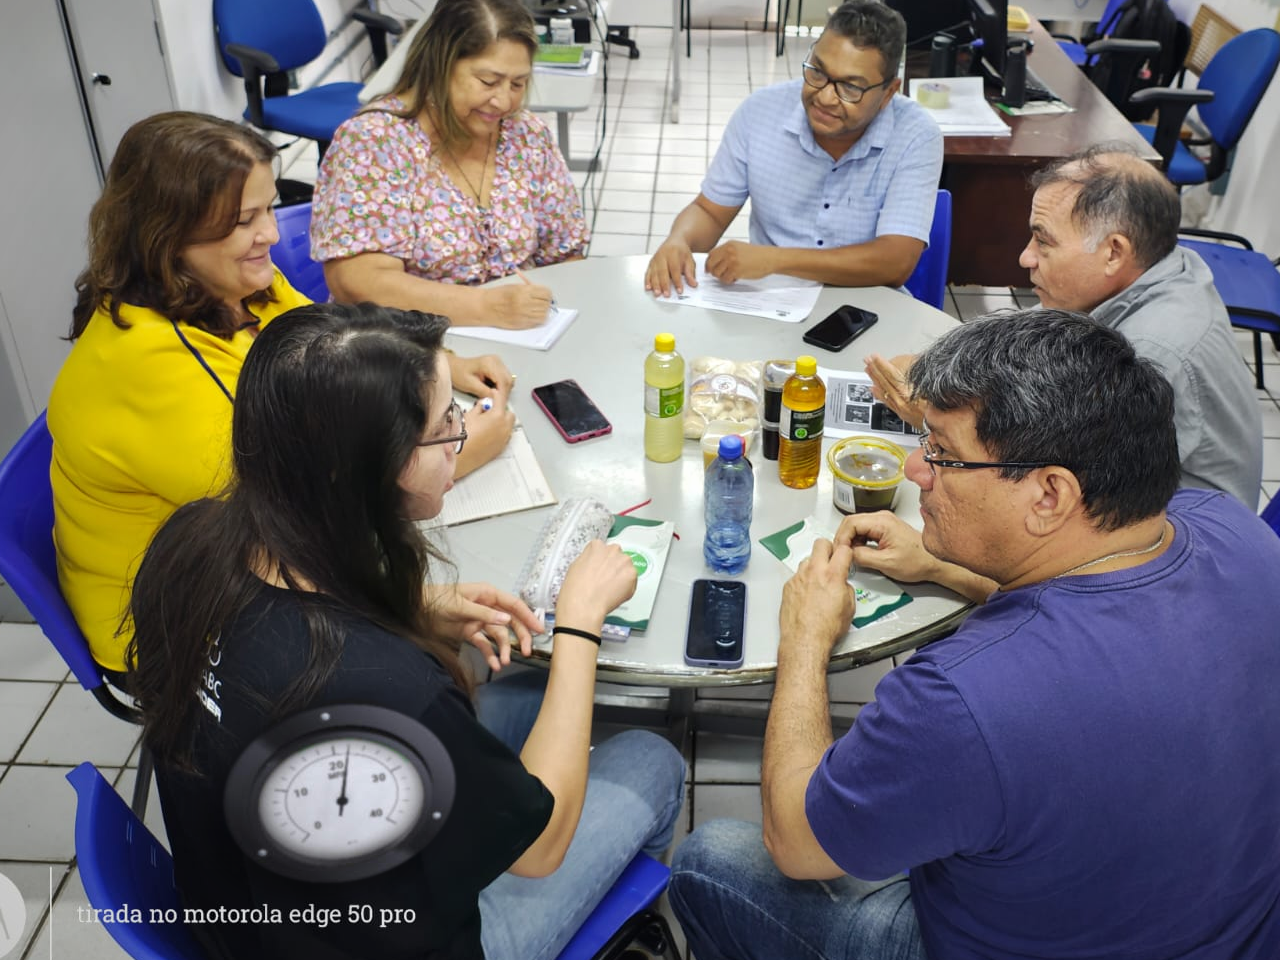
22 MPa
